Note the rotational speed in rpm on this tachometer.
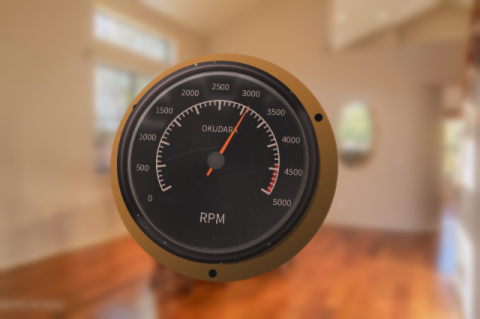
3100 rpm
